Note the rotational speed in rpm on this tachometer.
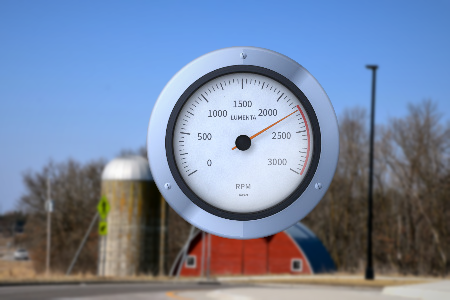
2250 rpm
